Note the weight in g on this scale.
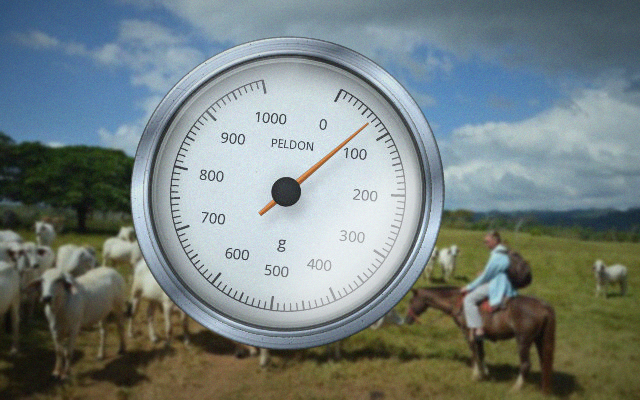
70 g
